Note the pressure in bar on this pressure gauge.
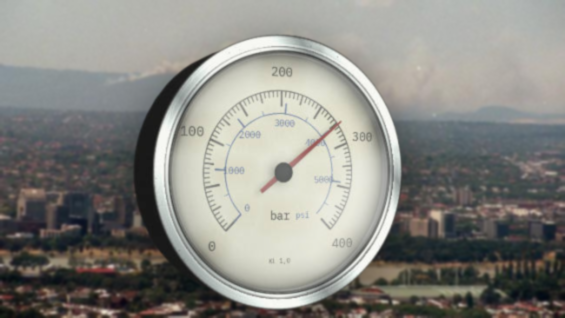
275 bar
